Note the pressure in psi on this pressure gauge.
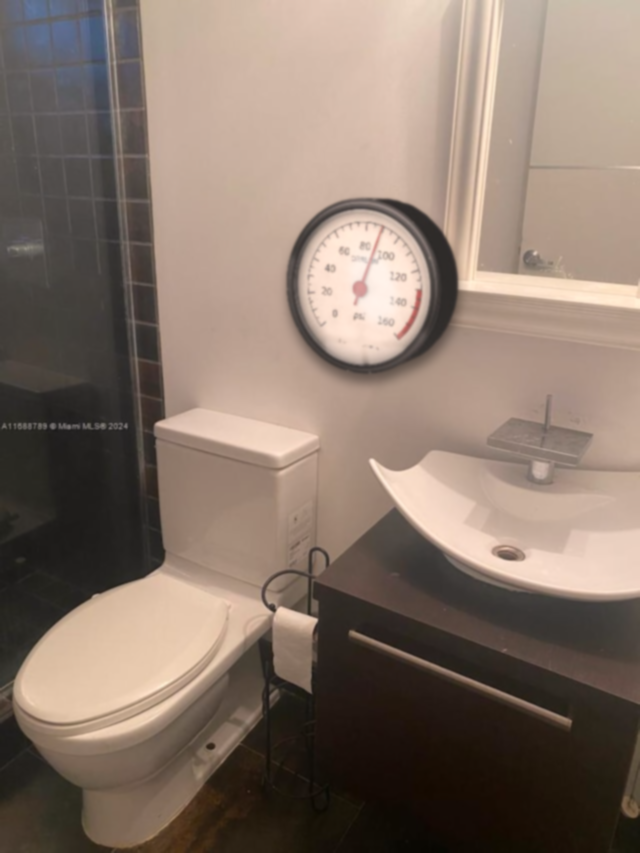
90 psi
